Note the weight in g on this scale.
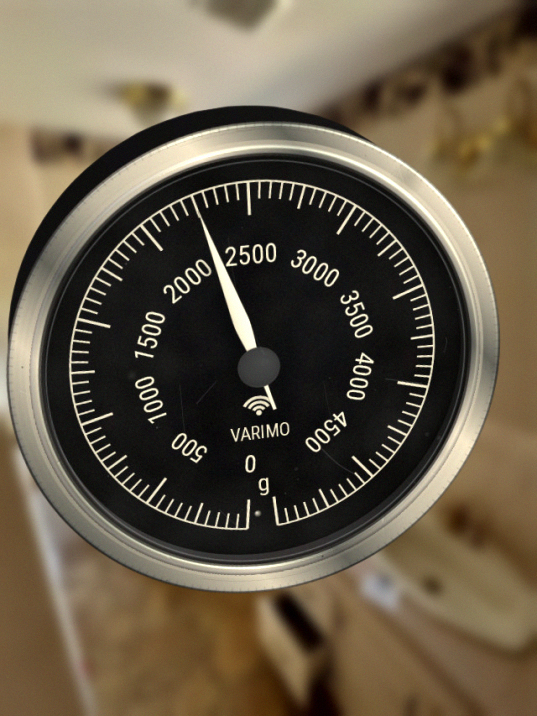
2250 g
